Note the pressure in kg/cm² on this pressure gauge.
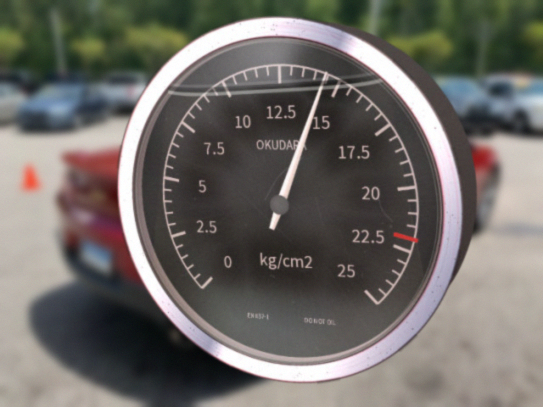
14.5 kg/cm²
